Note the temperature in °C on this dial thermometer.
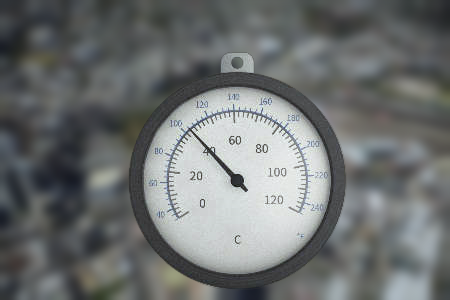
40 °C
